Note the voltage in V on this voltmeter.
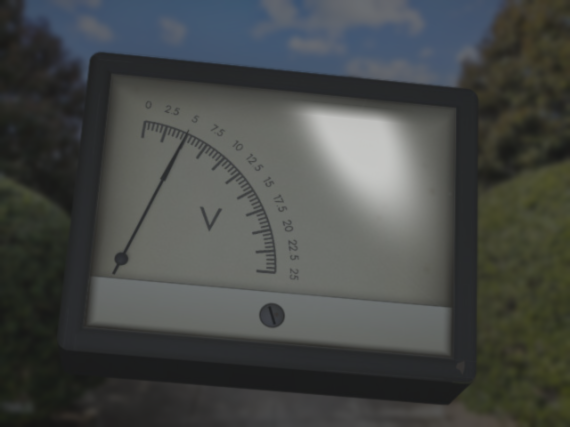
5 V
